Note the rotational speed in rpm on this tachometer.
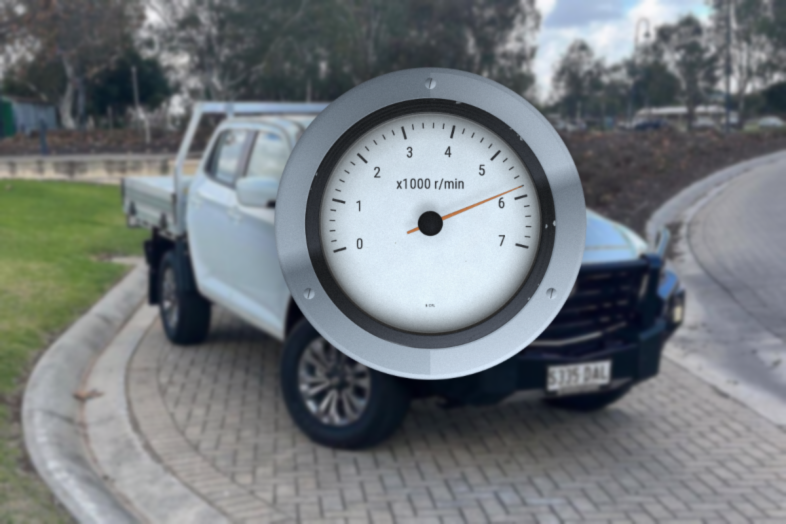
5800 rpm
